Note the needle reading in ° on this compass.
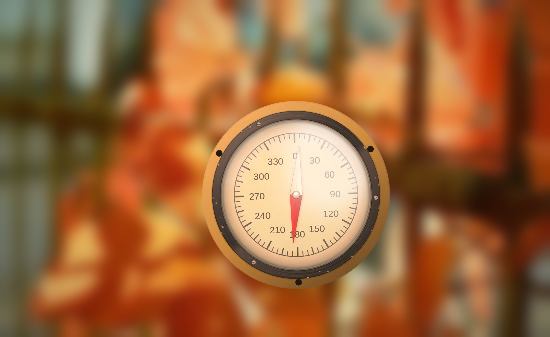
185 °
